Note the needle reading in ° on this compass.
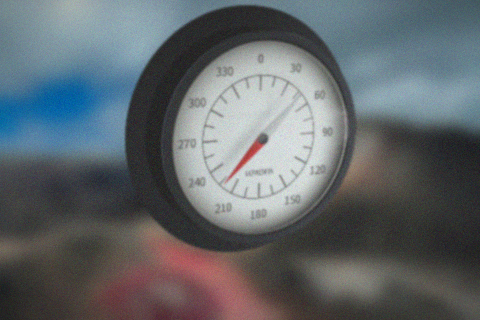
225 °
